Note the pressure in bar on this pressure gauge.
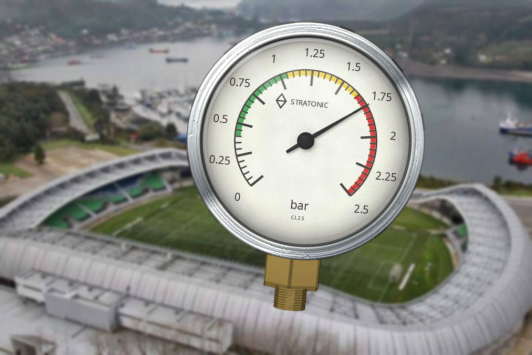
1.75 bar
